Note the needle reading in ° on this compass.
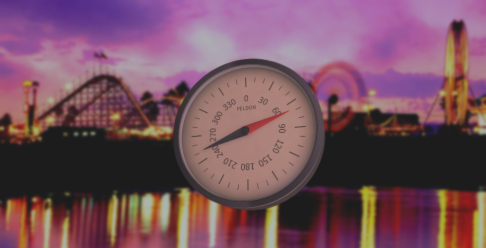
70 °
